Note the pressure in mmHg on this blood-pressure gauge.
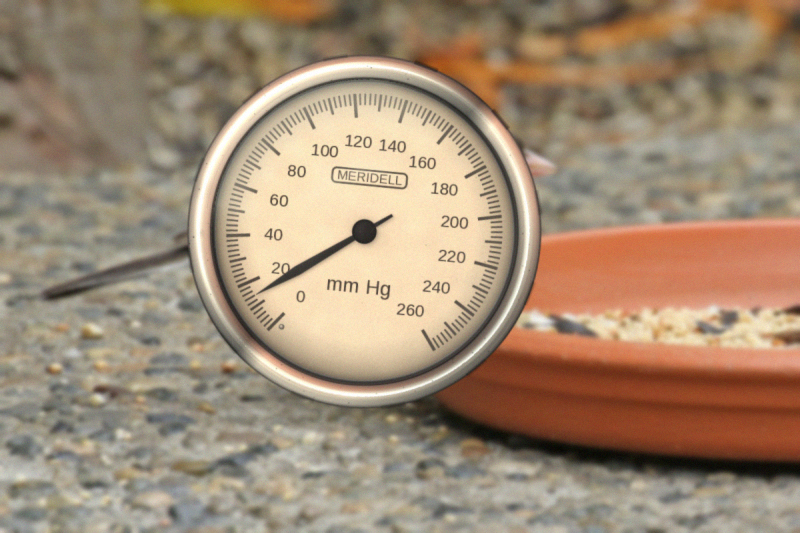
14 mmHg
